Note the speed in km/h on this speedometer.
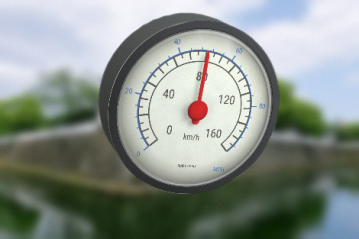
80 km/h
